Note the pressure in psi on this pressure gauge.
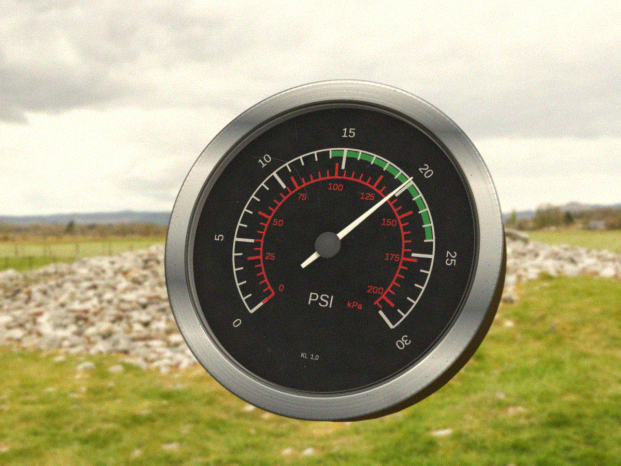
20 psi
